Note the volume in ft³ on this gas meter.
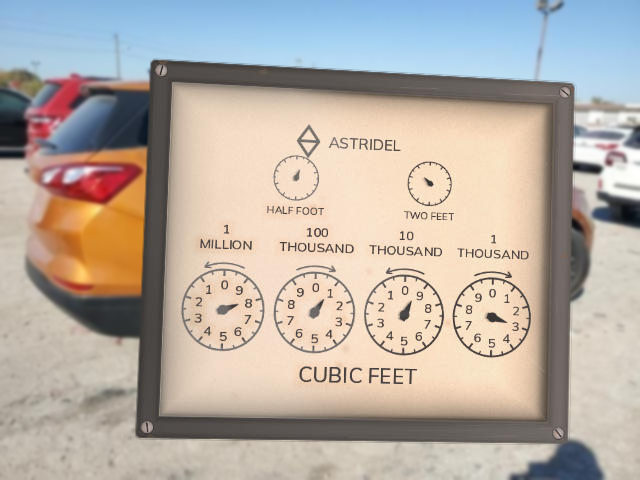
809300 ft³
